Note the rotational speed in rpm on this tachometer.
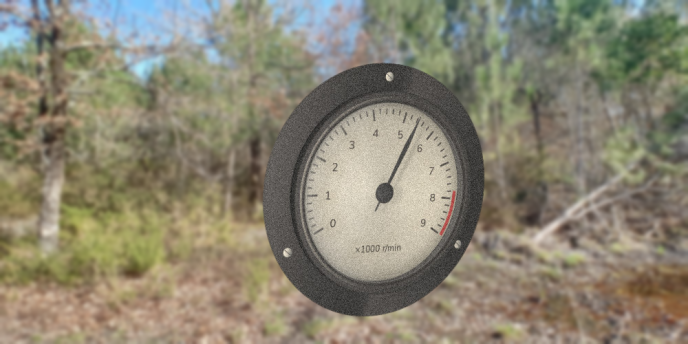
5400 rpm
